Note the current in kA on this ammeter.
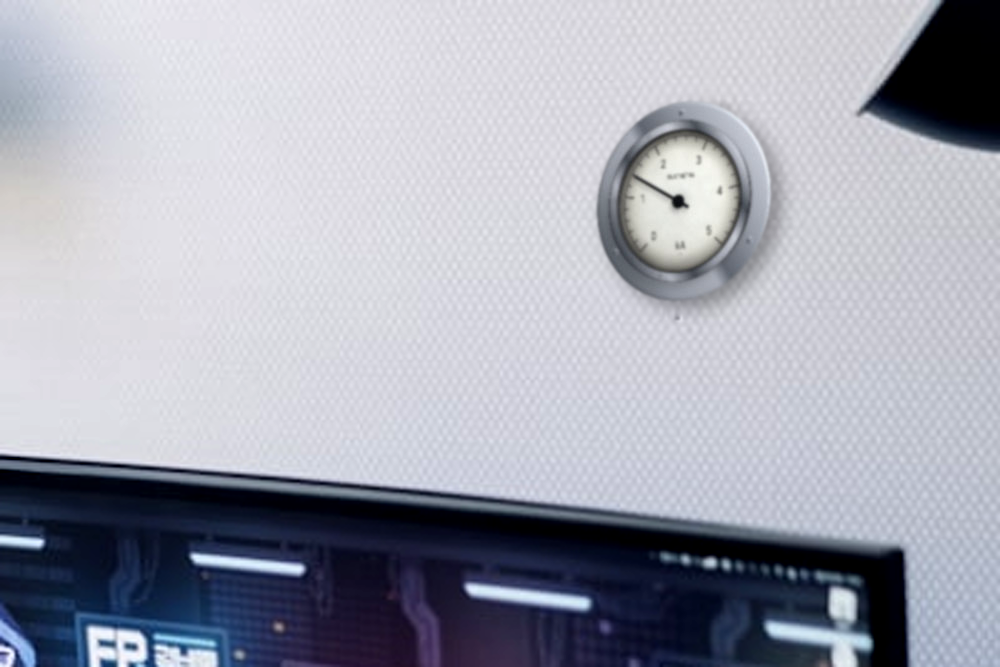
1.4 kA
